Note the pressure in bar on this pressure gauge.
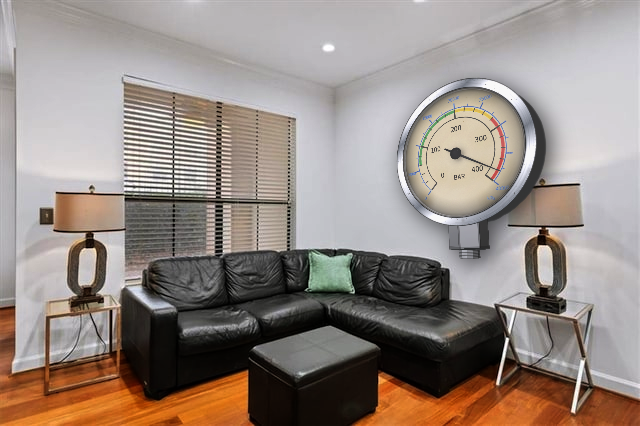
380 bar
